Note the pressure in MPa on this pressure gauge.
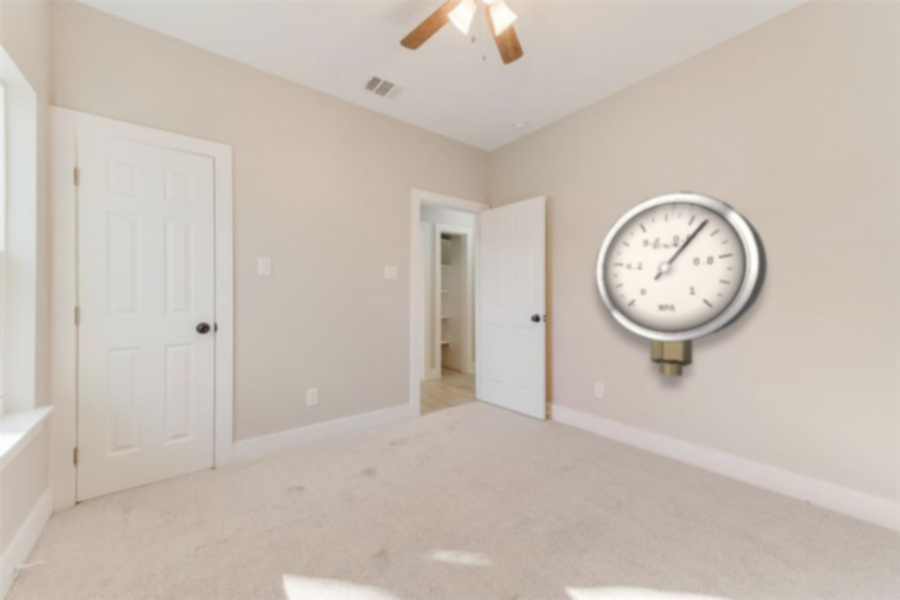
0.65 MPa
